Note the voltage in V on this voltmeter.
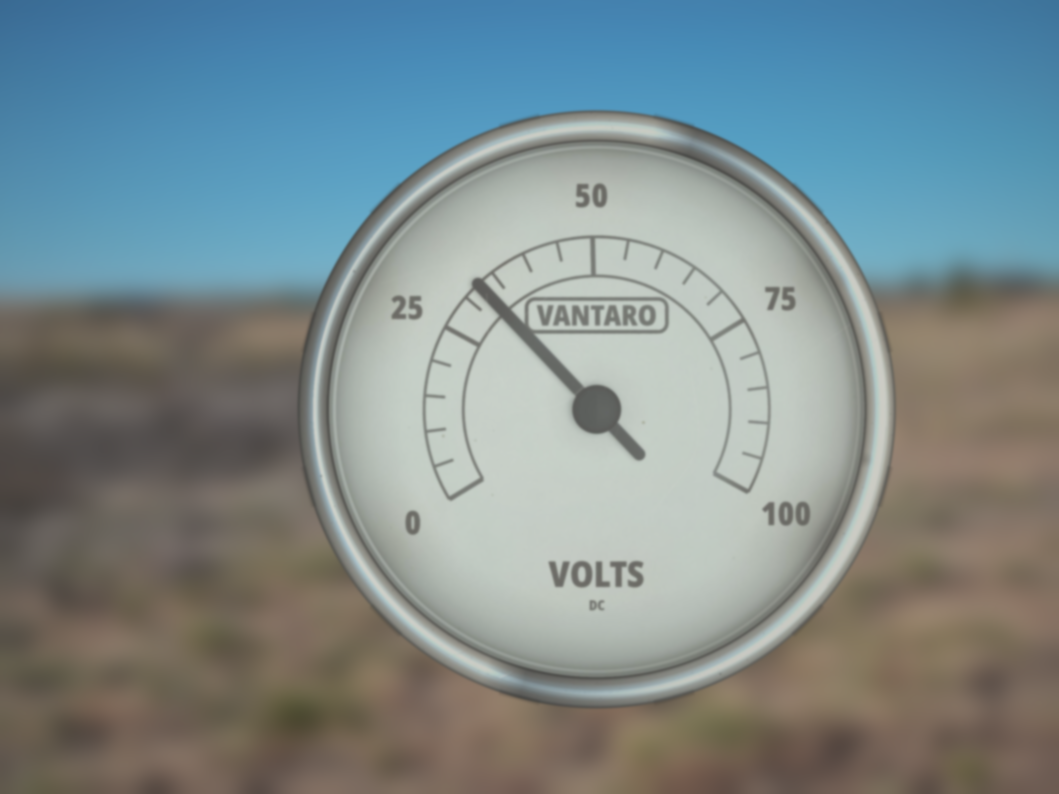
32.5 V
